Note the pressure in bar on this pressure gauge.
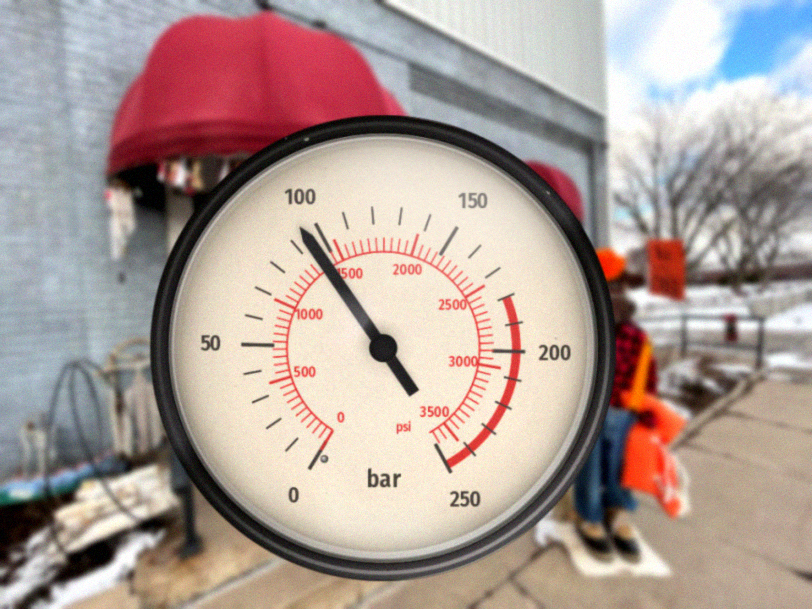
95 bar
